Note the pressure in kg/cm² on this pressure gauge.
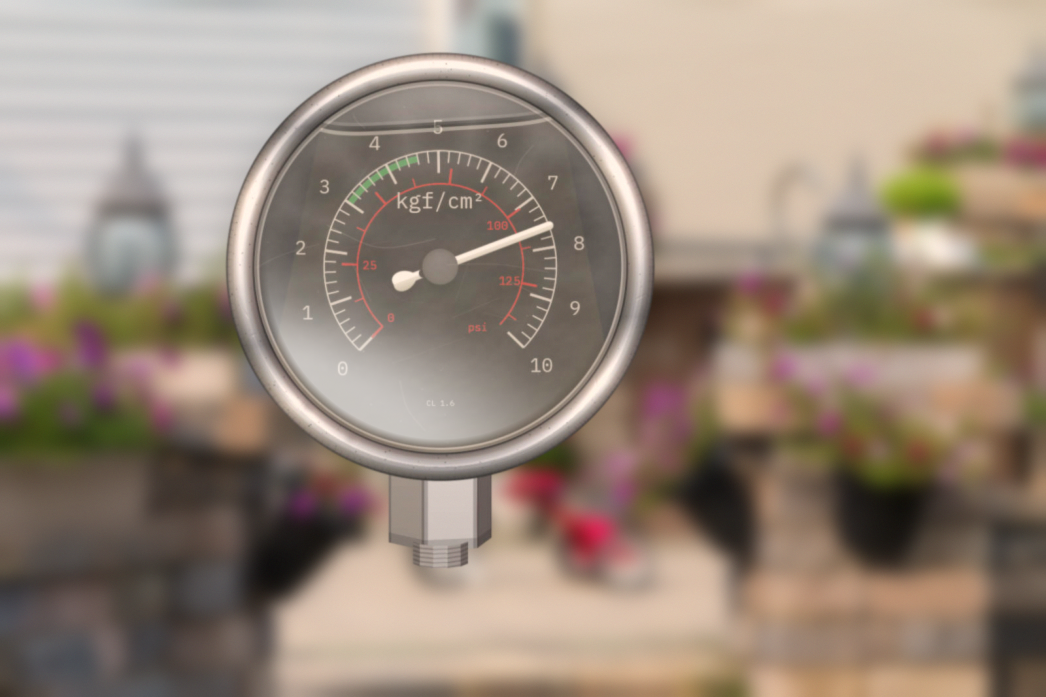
7.6 kg/cm²
